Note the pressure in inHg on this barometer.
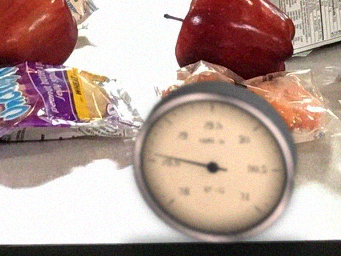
28.6 inHg
